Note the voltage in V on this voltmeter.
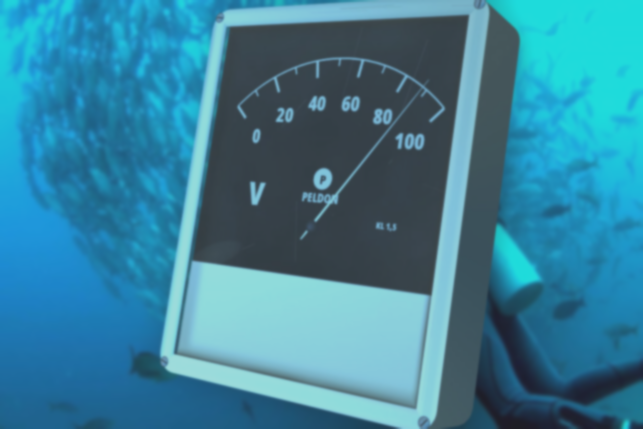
90 V
